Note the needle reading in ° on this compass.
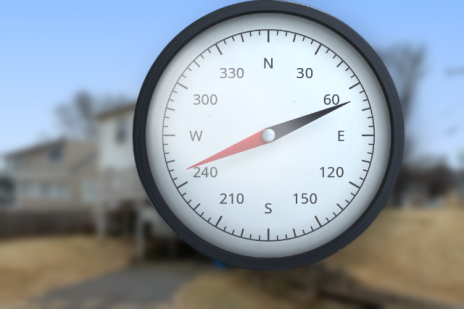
247.5 °
